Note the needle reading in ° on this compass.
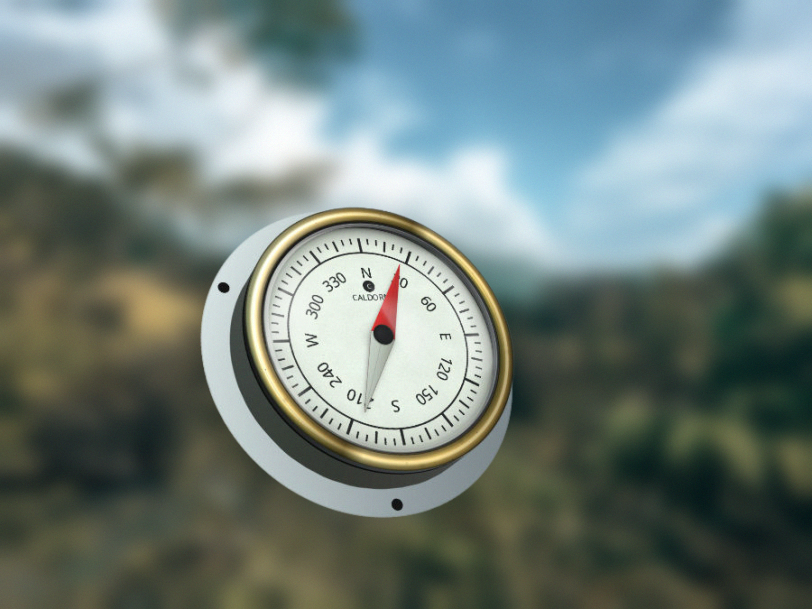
25 °
